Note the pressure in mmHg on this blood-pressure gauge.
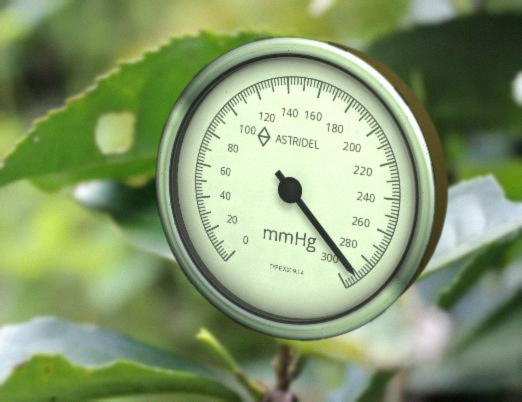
290 mmHg
